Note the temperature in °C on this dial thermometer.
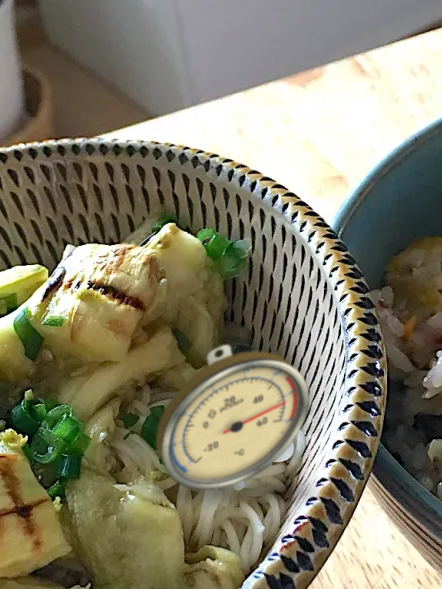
50 °C
